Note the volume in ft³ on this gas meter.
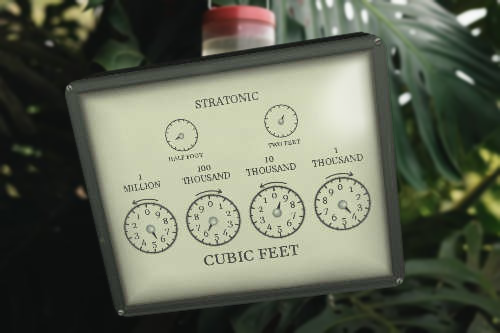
559400 ft³
